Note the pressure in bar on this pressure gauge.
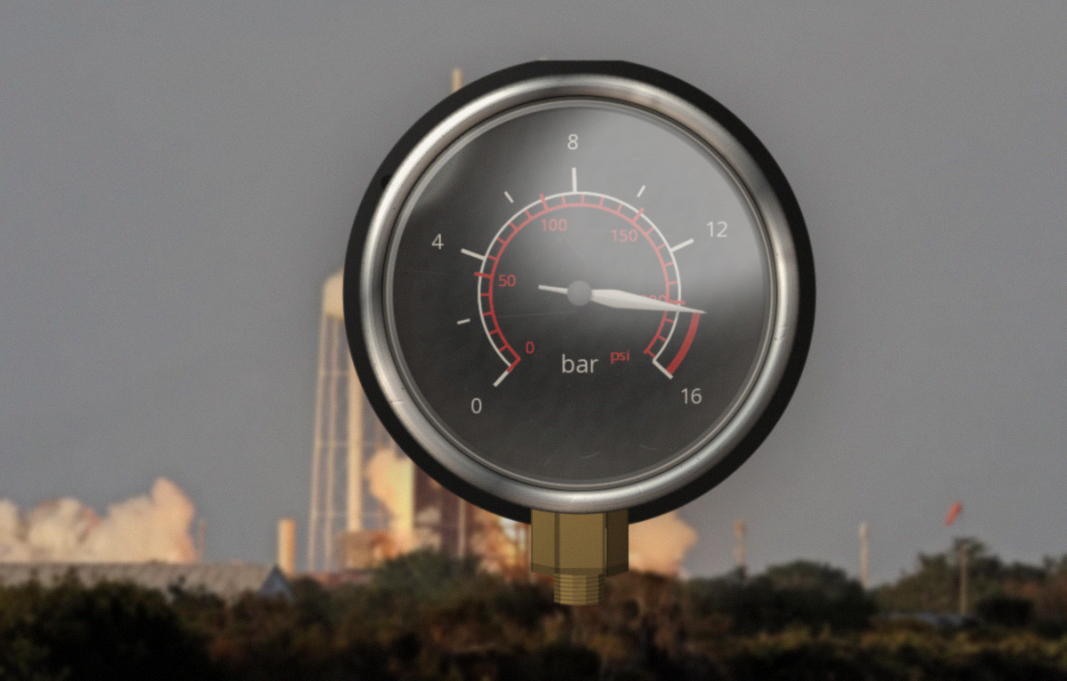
14 bar
